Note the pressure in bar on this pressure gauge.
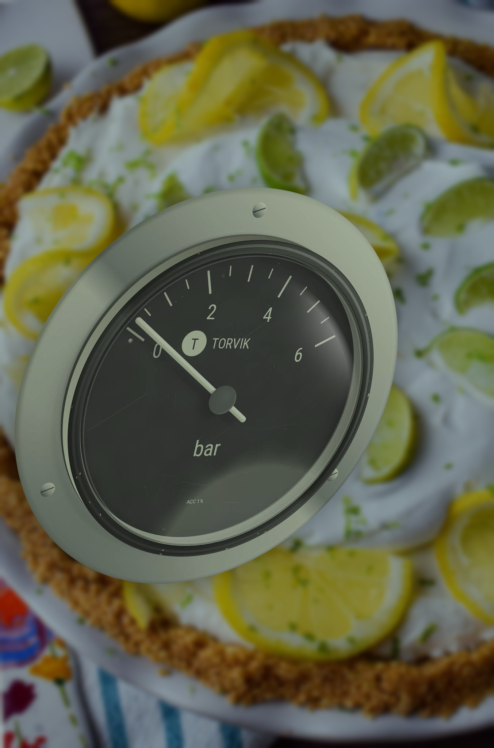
0.25 bar
